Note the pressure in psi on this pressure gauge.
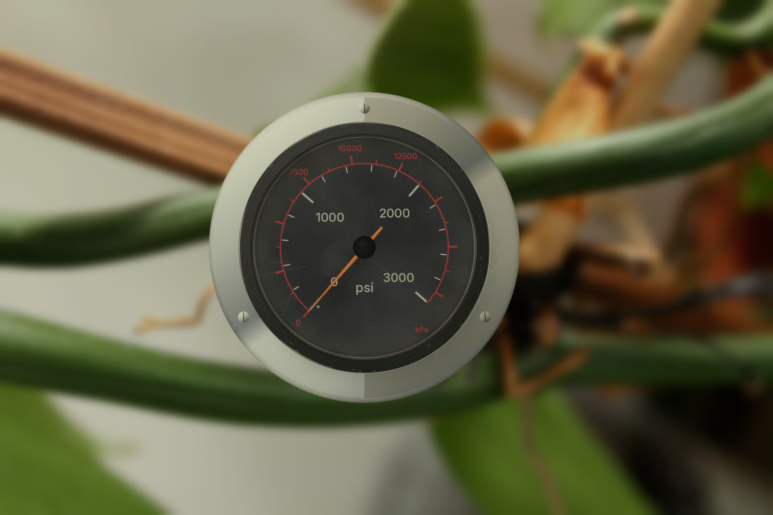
0 psi
